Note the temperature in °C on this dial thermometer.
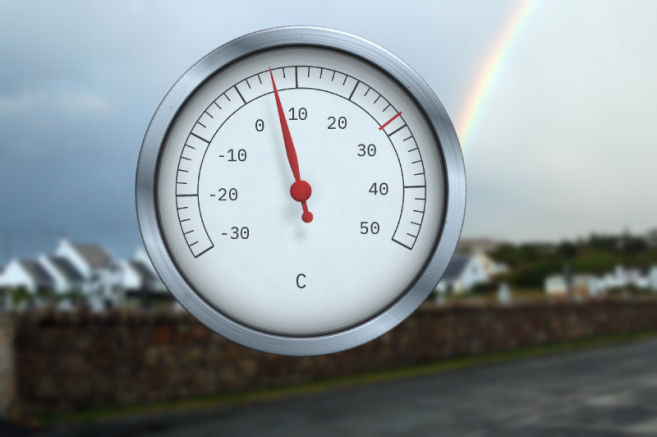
6 °C
